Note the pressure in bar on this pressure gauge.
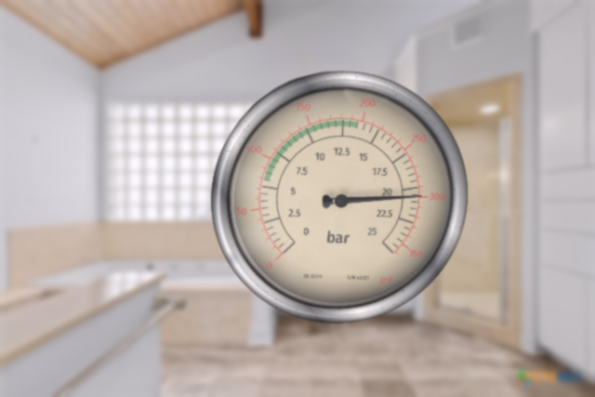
20.5 bar
